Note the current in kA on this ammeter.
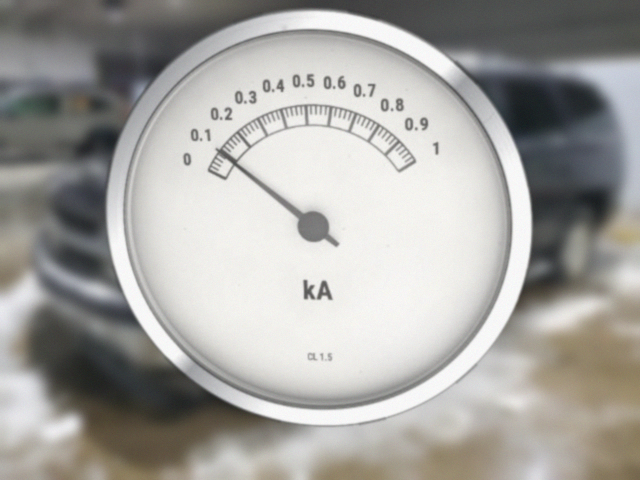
0.1 kA
